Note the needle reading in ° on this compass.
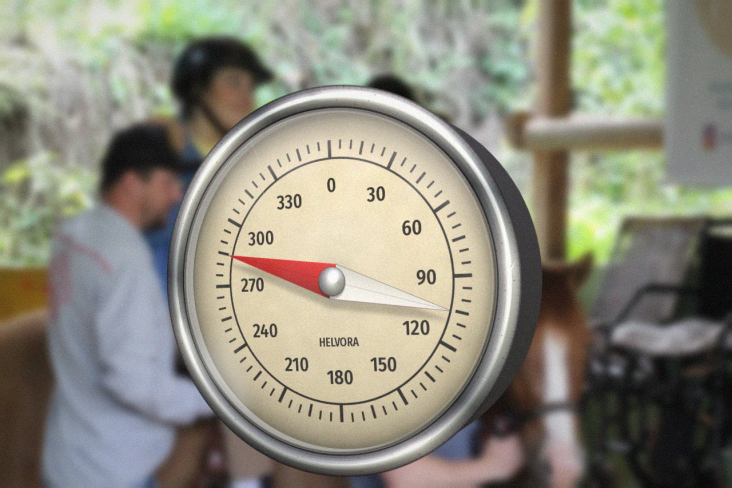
285 °
